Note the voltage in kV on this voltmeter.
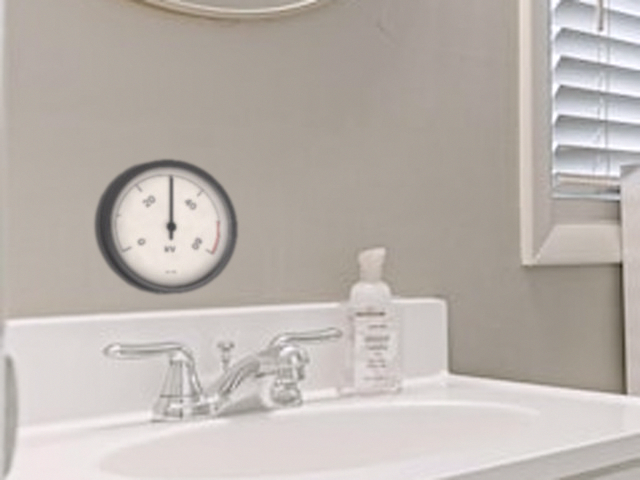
30 kV
